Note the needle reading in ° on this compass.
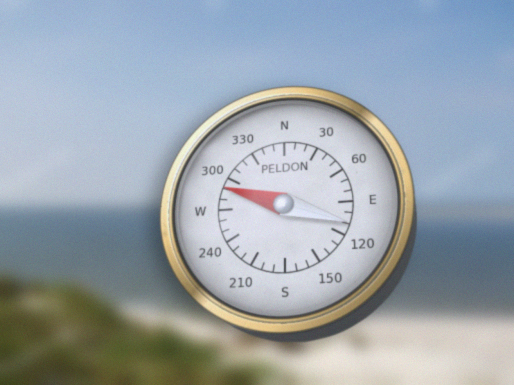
290 °
